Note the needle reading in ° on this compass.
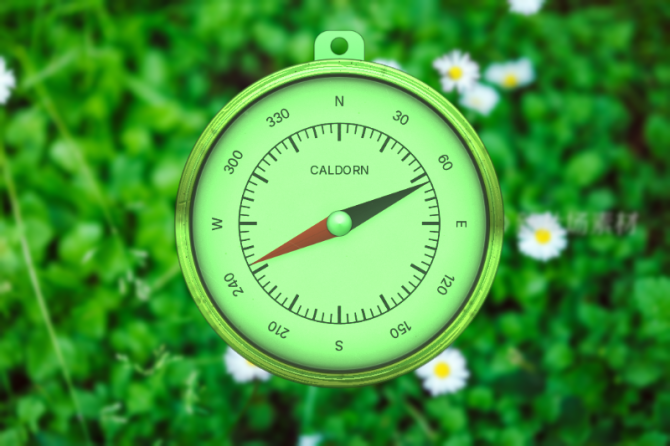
245 °
